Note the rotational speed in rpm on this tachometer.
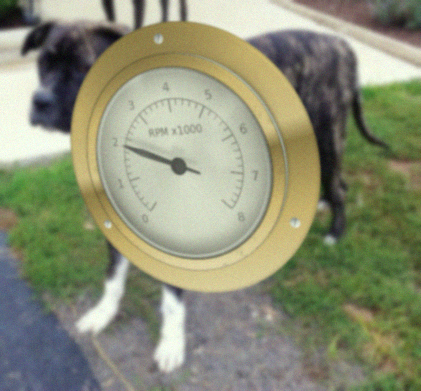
2000 rpm
